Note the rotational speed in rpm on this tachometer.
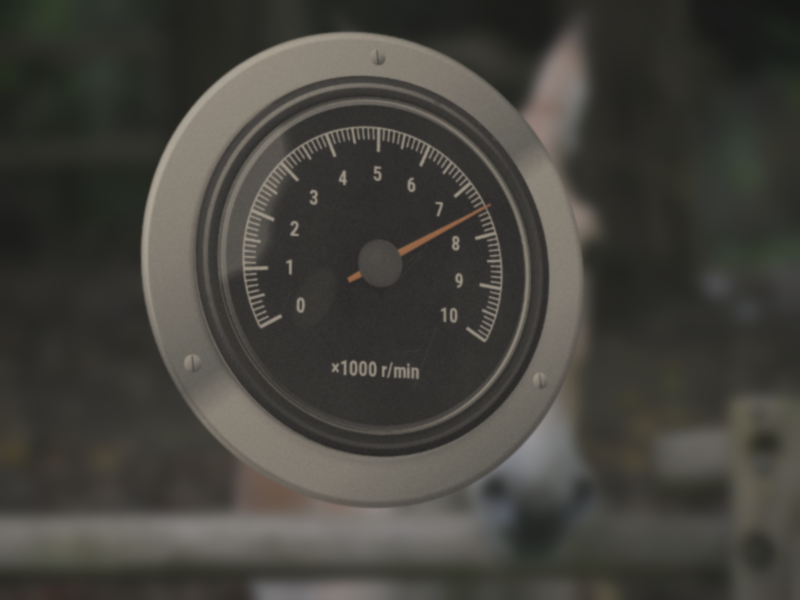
7500 rpm
